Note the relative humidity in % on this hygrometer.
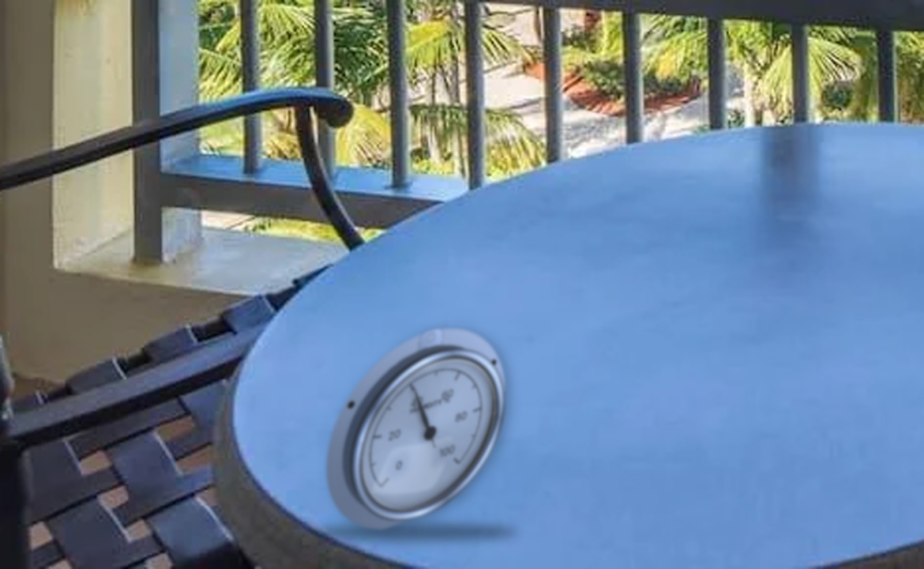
40 %
